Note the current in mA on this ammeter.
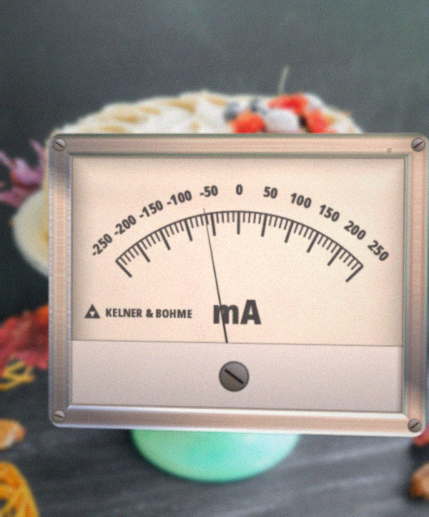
-60 mA
